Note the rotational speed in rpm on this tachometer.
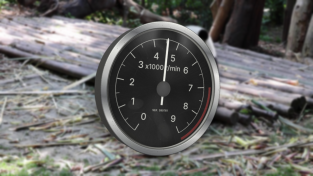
4500 rpm
